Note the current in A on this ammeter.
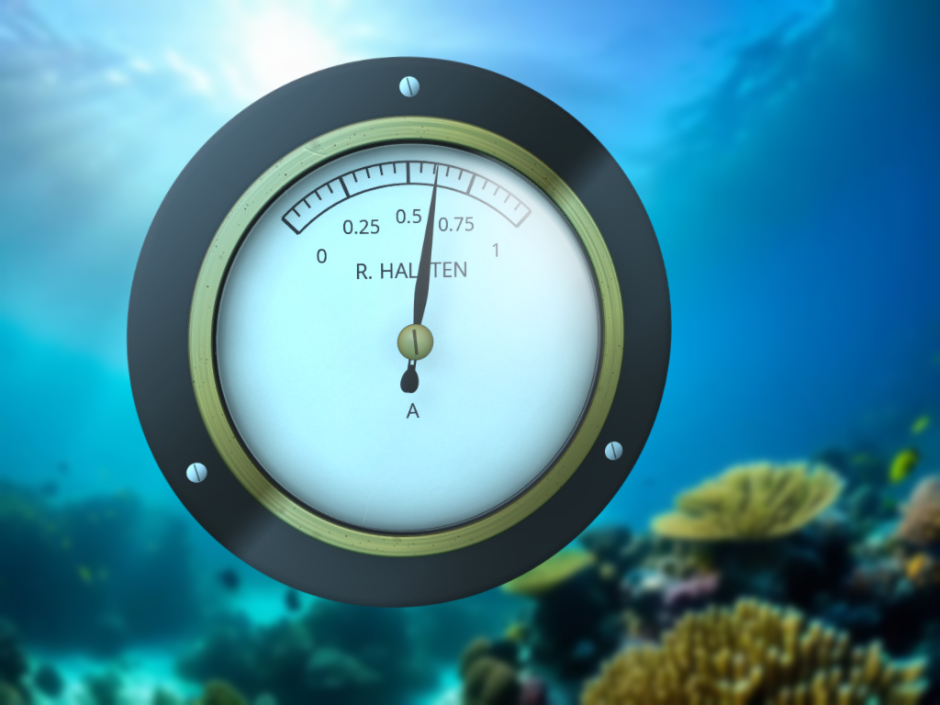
0.6 A
